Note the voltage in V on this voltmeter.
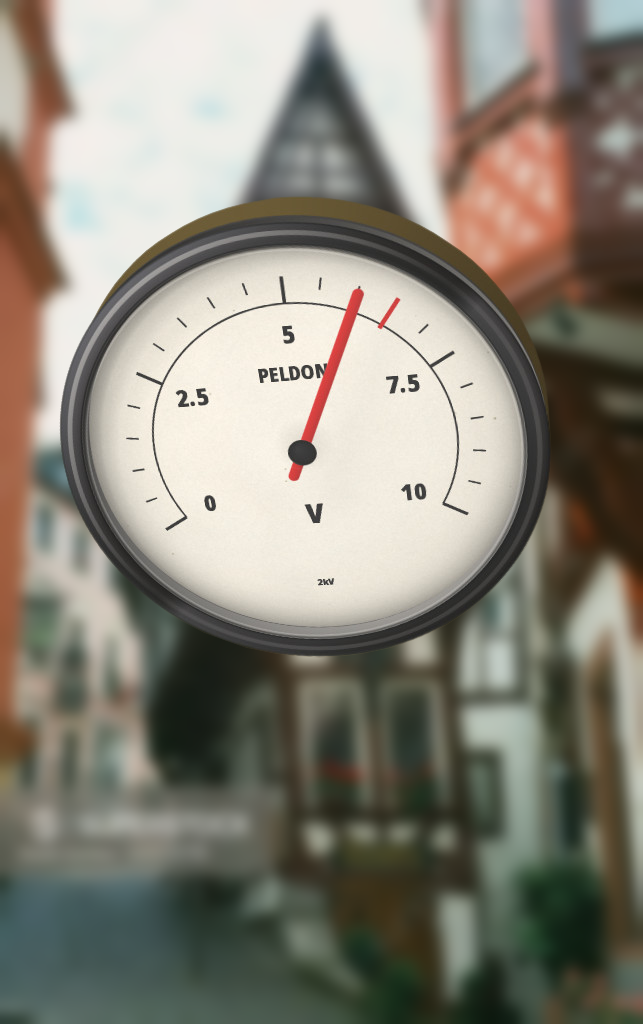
6 V
